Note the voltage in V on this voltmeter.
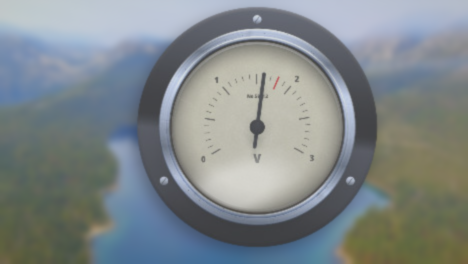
1.6 V
